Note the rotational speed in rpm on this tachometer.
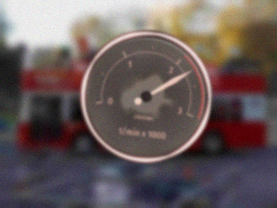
2250 rpm
